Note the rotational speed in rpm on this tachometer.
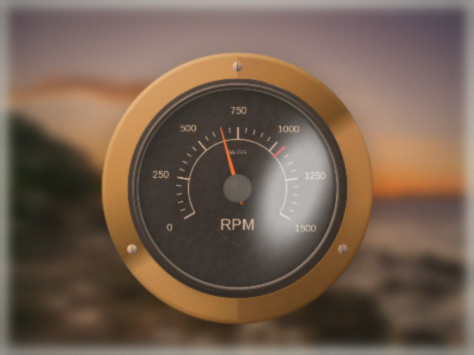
650 rpm
